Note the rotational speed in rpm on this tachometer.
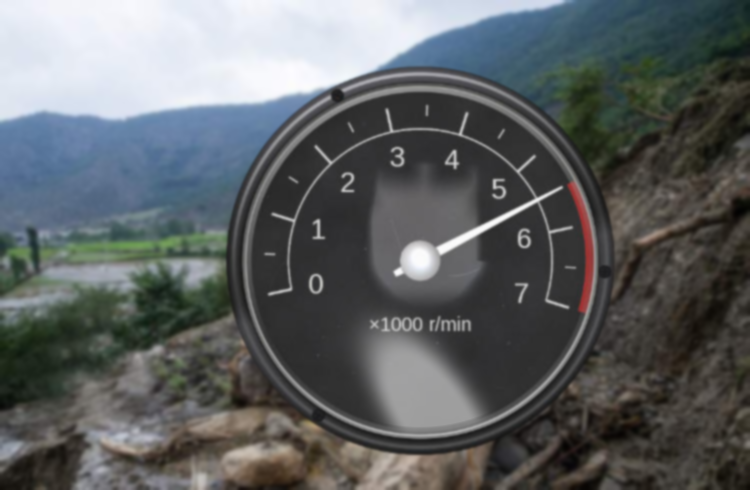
5500 rpm
